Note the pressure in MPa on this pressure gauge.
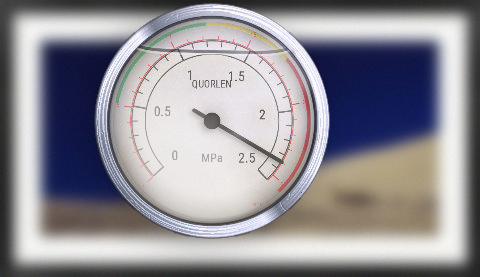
2.35 MPa
